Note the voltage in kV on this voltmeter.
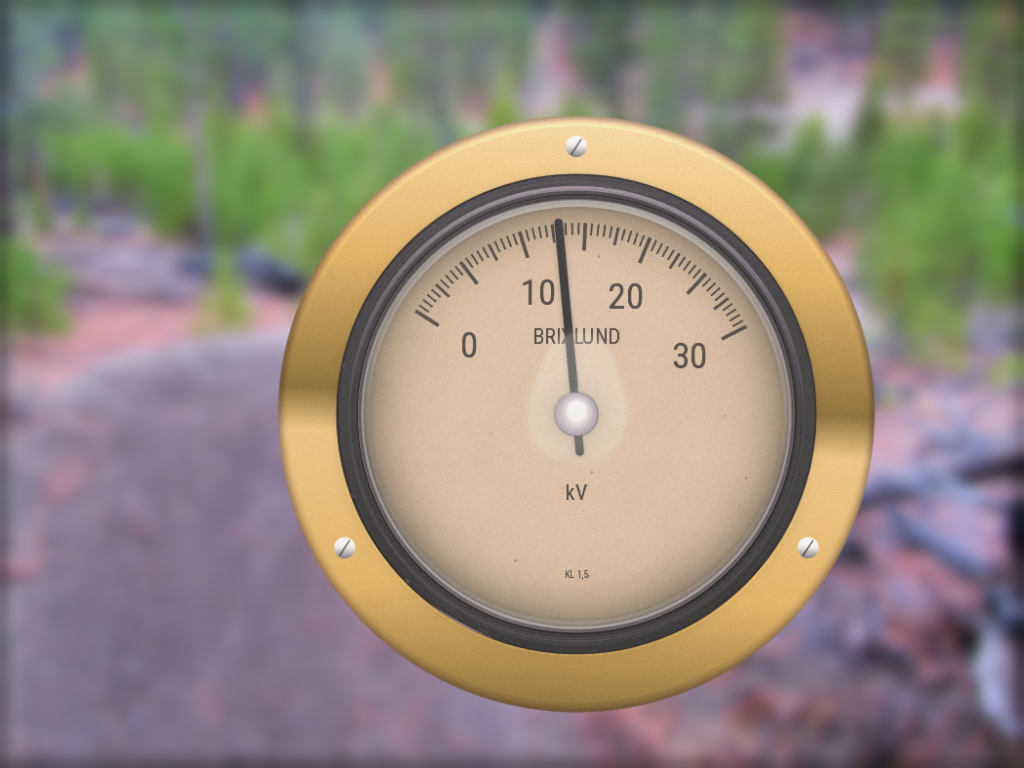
13 kV
